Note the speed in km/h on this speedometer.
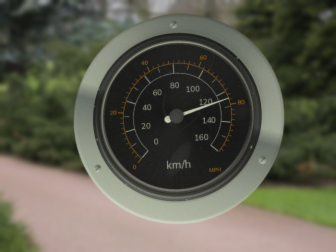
125 km/h
